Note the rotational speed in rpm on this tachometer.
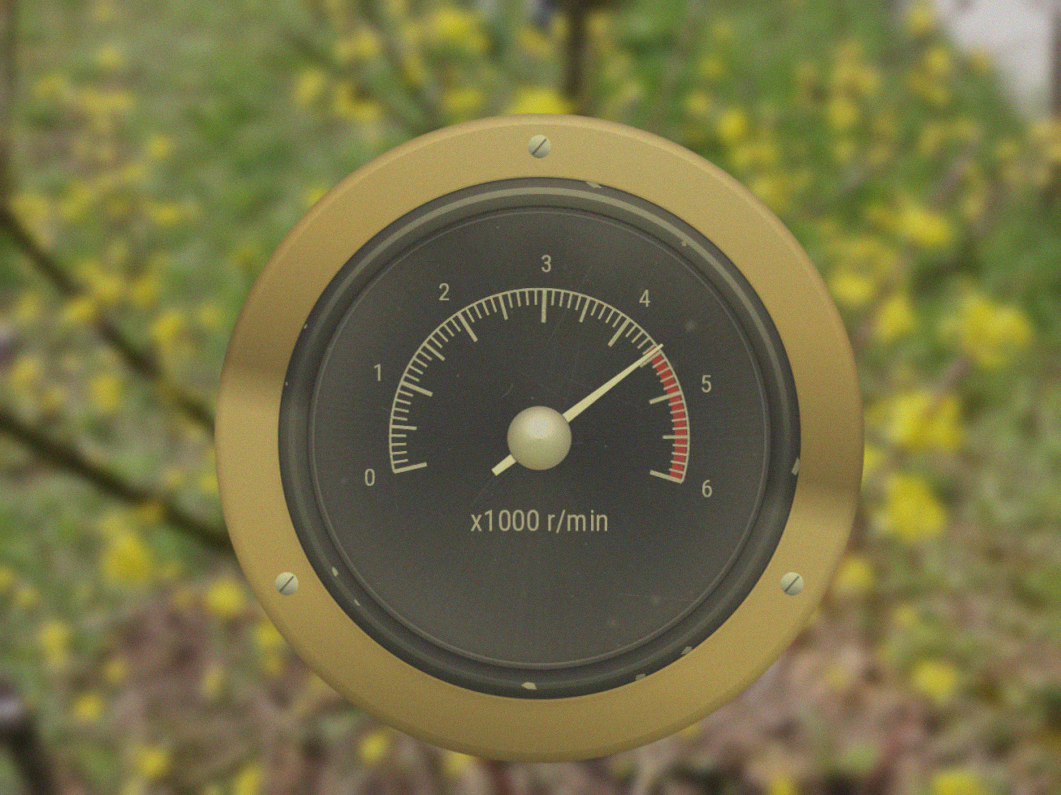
4450 rpm
